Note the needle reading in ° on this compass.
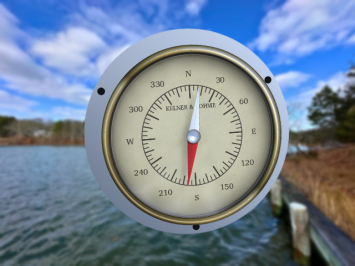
190 °
